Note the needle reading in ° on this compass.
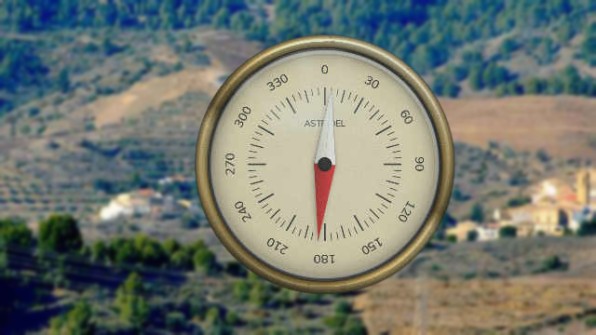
185 °
